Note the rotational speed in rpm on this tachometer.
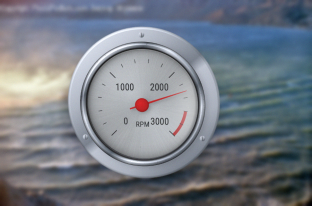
2300 rpm
